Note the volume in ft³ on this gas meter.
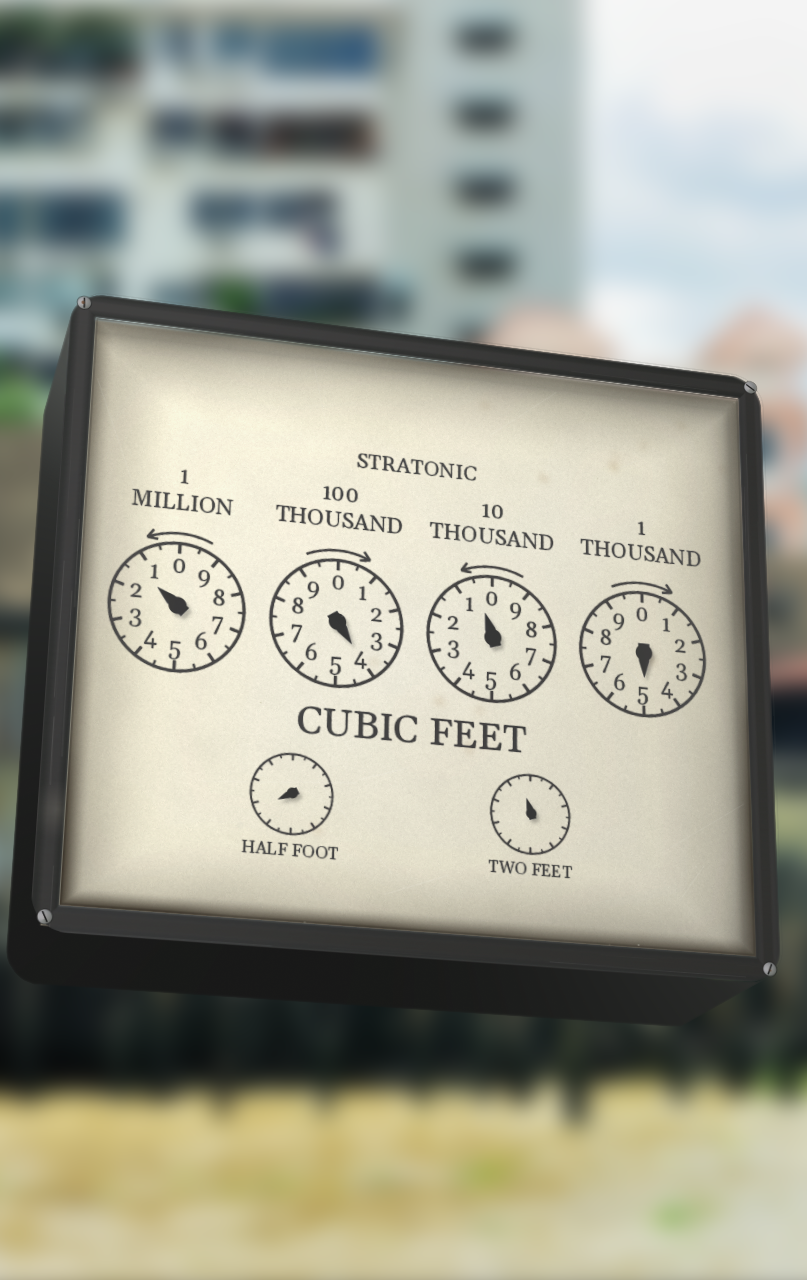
140500 ft³
